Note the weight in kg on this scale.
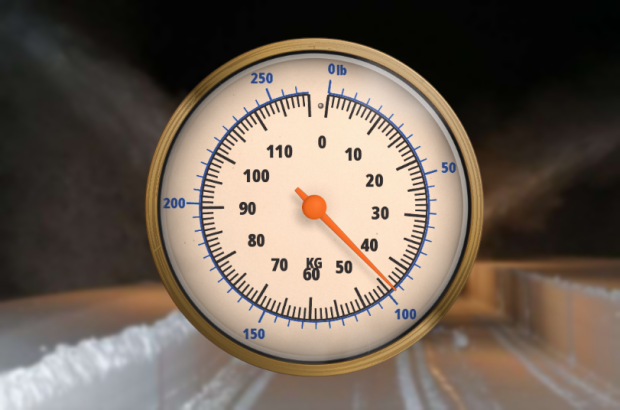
44 kg
